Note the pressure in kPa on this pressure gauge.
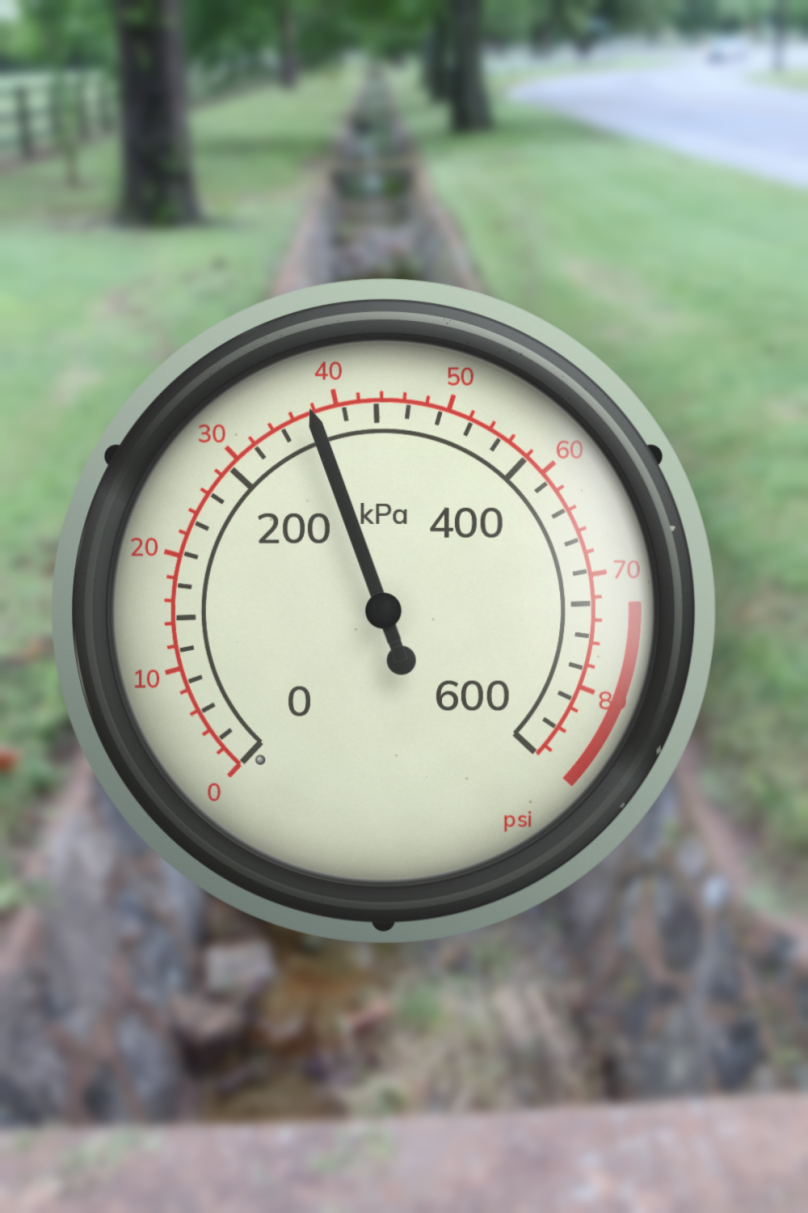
260 kPa
